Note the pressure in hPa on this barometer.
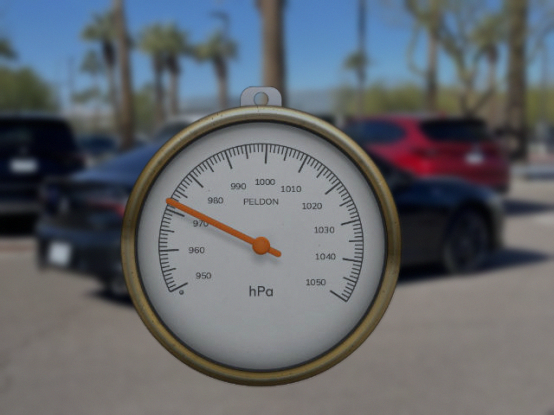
972 hPa
